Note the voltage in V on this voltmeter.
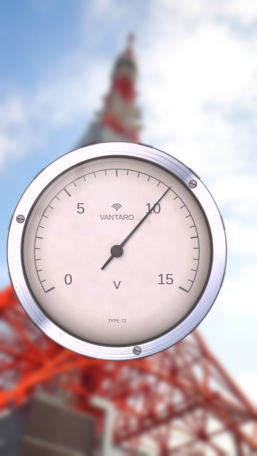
10 V
